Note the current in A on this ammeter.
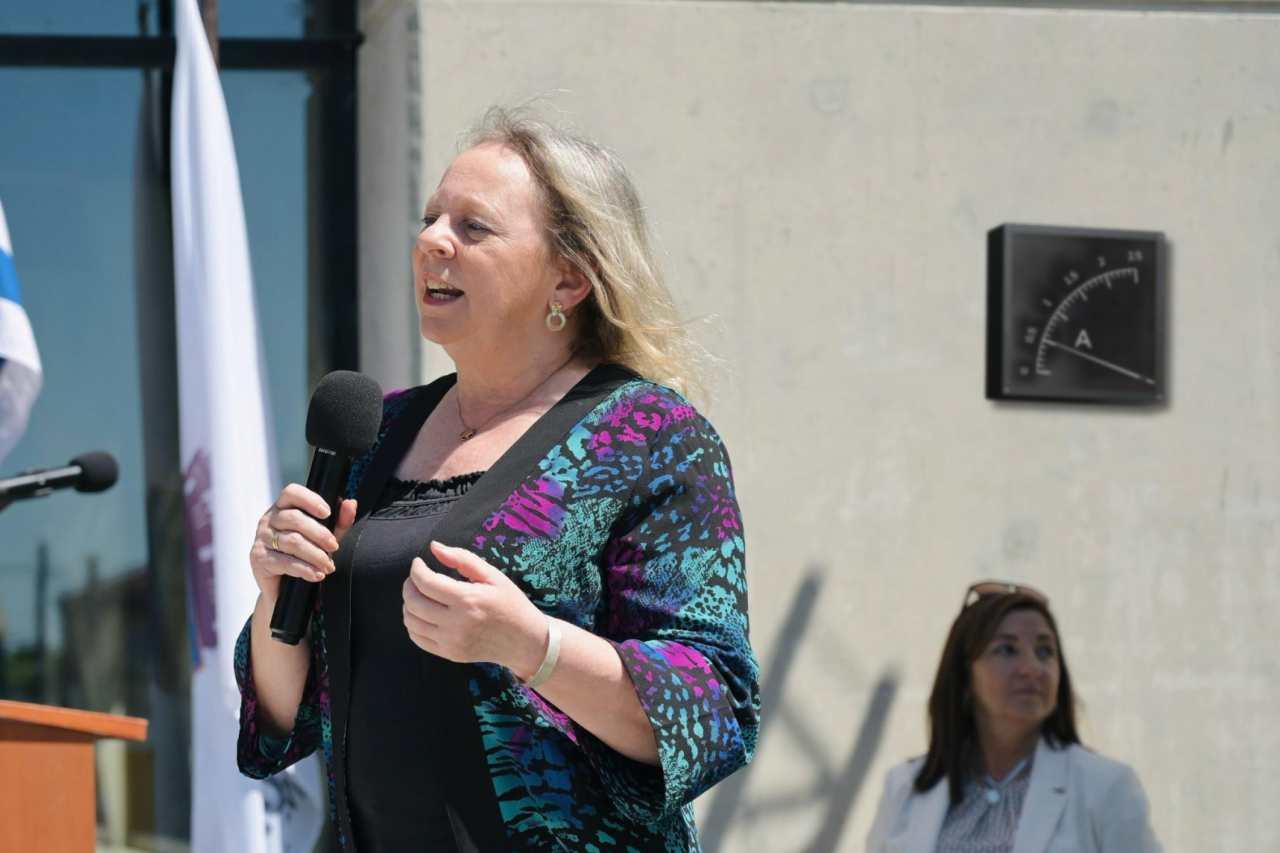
0.5 A
